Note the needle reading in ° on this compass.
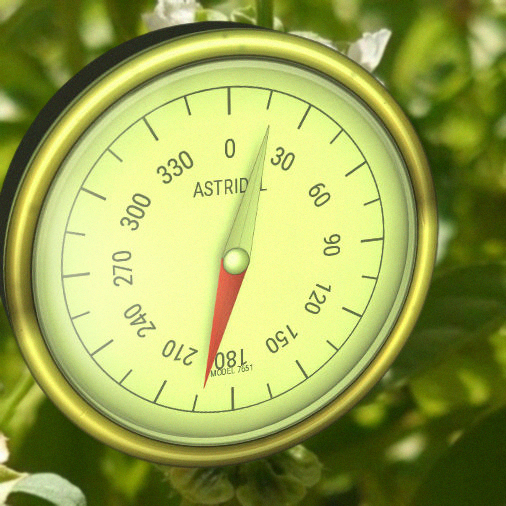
195 °
